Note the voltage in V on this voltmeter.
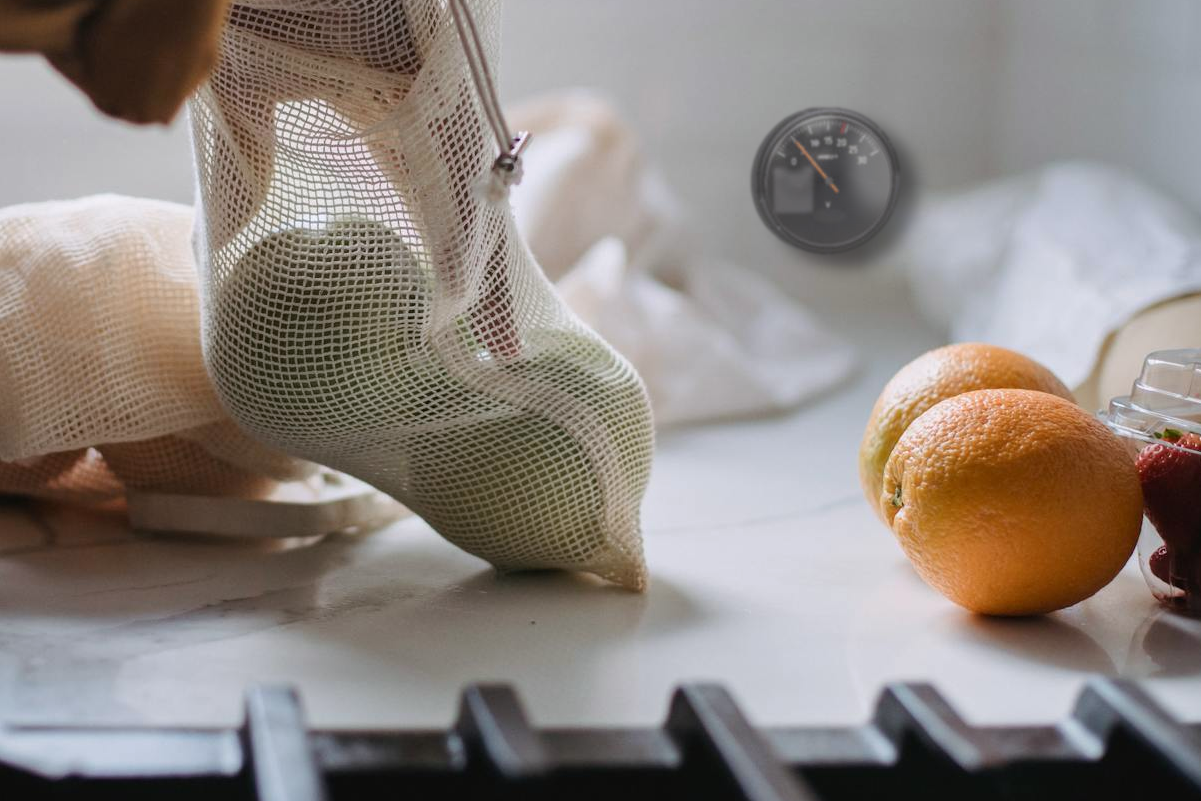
5 V
